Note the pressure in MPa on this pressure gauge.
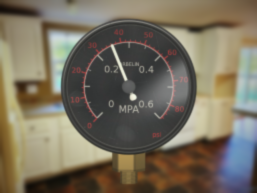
0.25 MPa
